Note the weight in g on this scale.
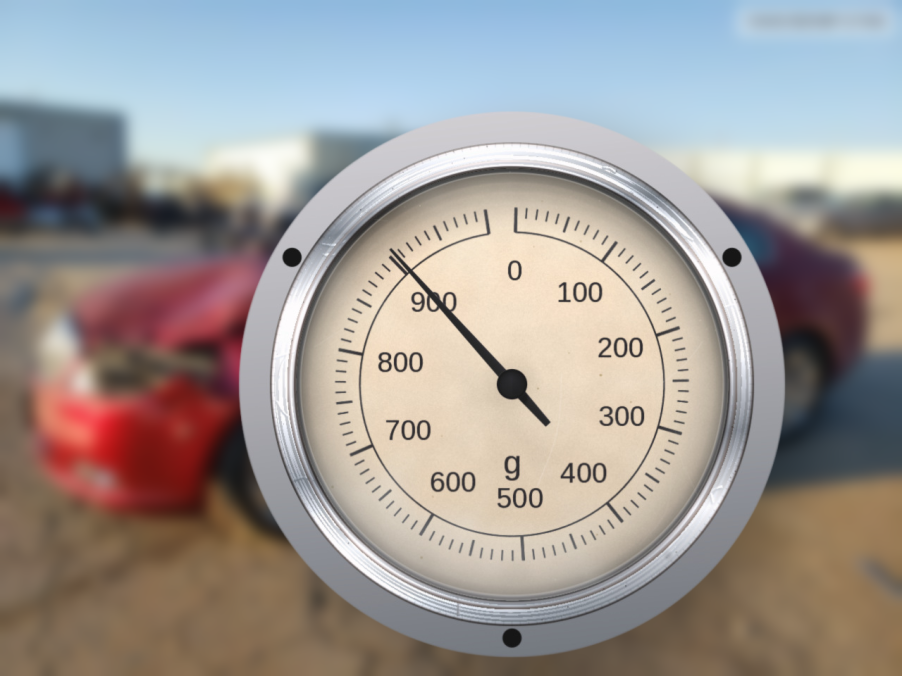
905 g
